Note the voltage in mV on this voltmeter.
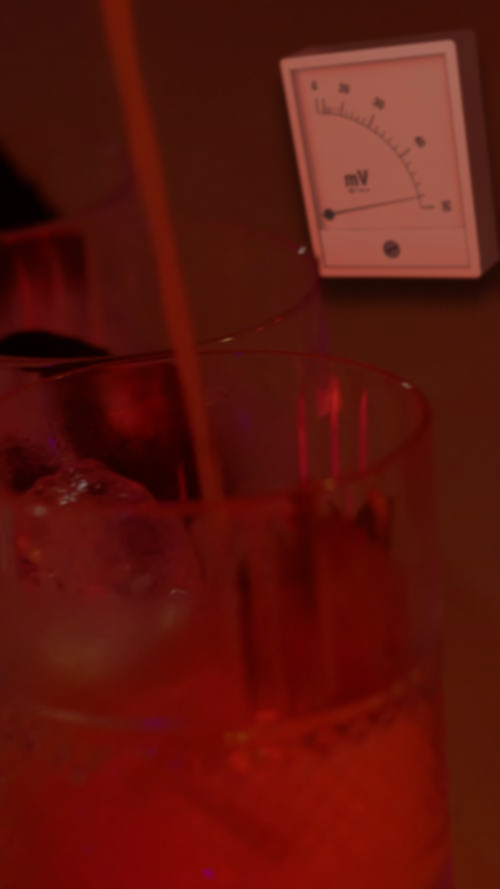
48 mV
